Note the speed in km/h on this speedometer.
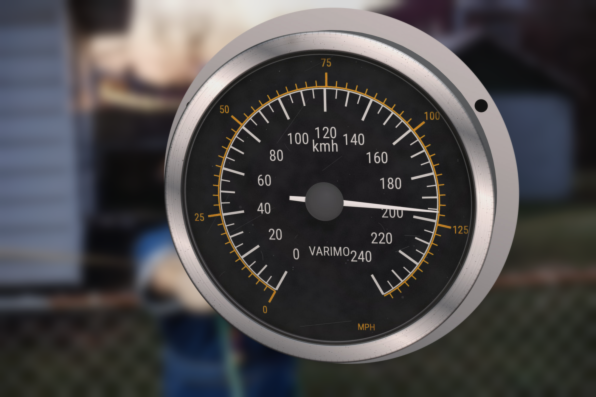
195 km/h
